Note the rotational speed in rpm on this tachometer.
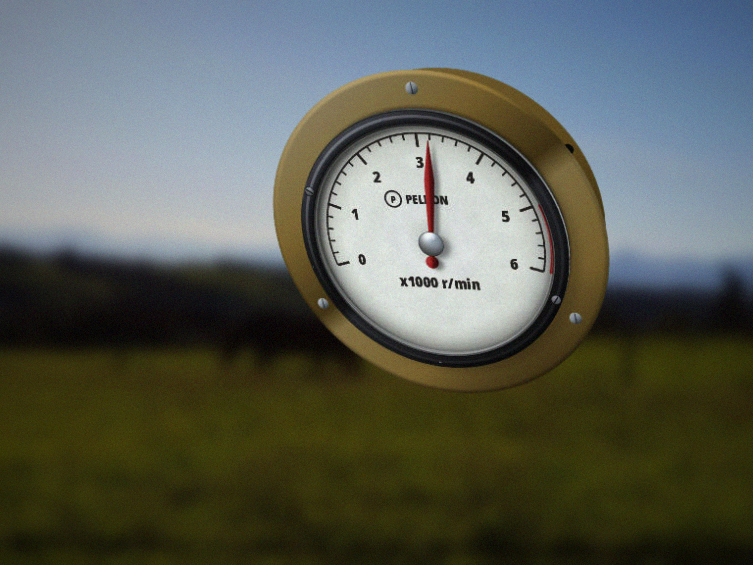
3200 rpm
